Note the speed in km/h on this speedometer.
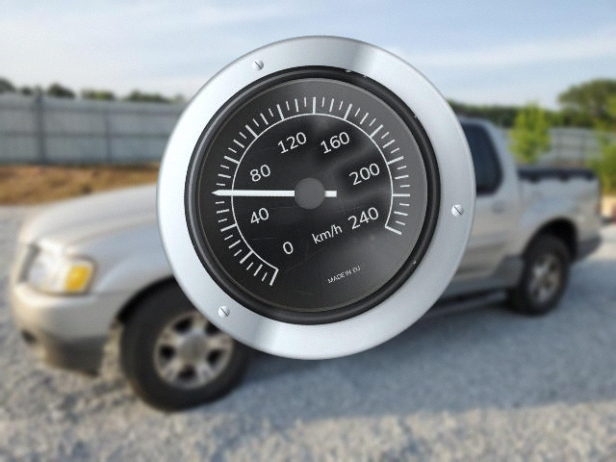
60 km/h
